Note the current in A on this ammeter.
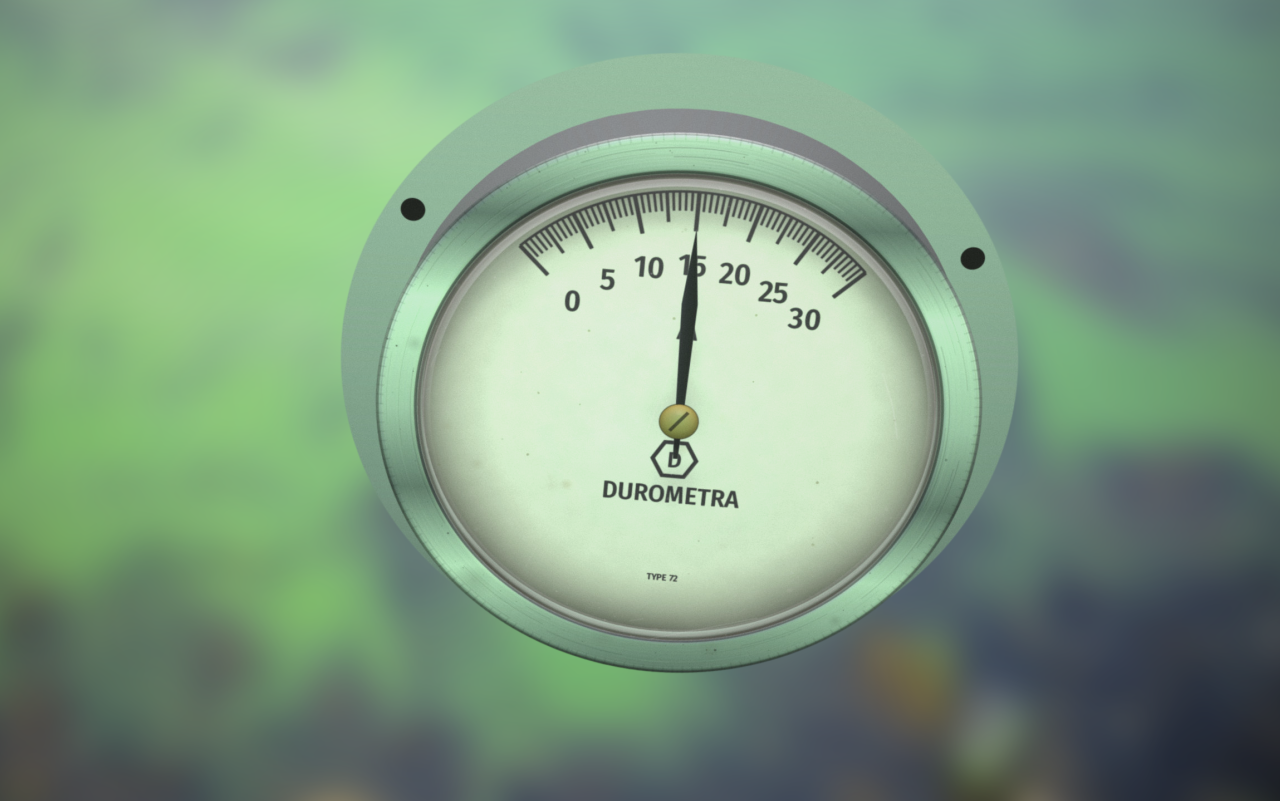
15 A
